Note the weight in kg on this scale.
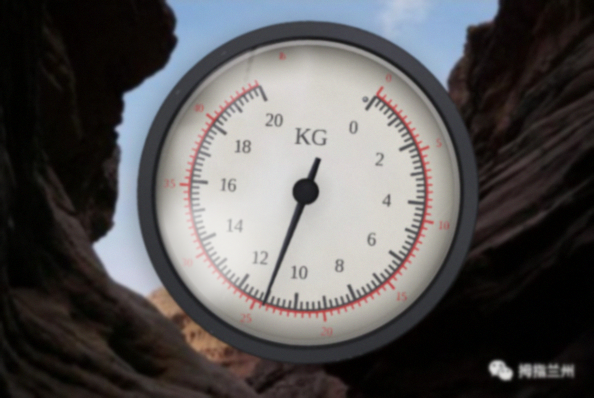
11 kg
